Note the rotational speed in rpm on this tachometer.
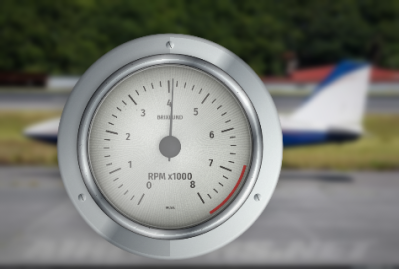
4100 rpm
